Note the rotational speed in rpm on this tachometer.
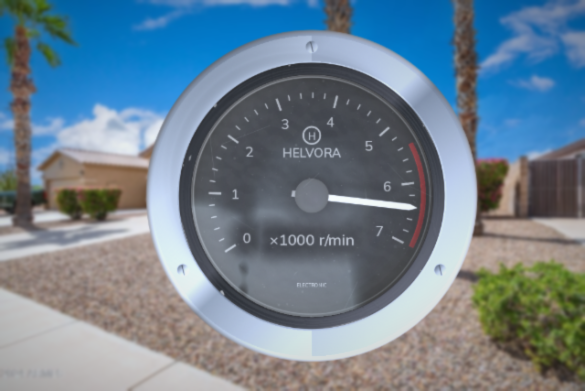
6400 rpm
